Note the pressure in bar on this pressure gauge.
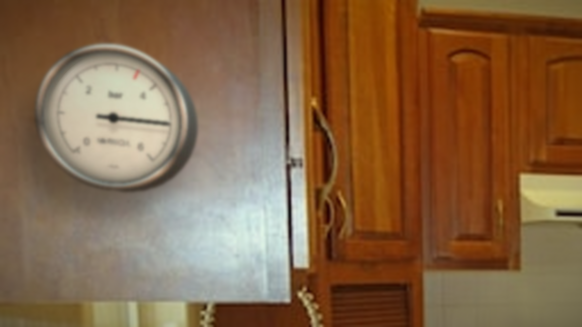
5 bar
